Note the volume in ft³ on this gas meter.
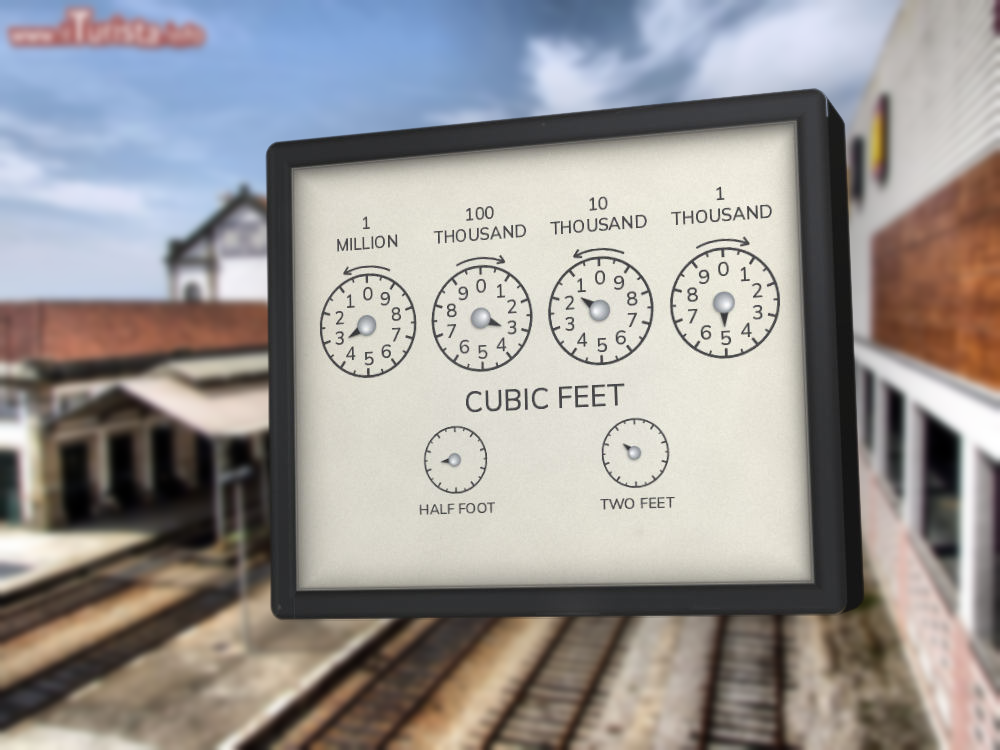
331500 ft³
